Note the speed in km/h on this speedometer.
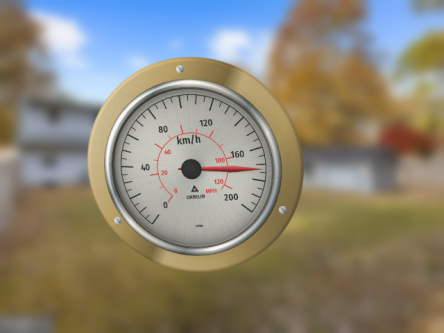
172.5 km/h
